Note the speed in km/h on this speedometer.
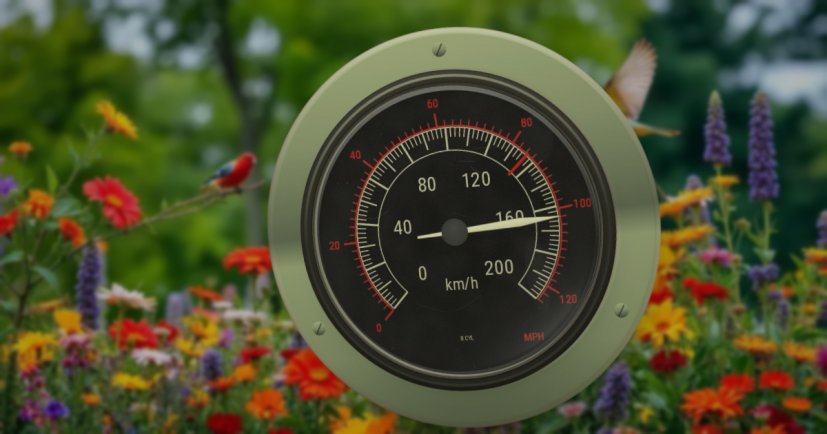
164 km/h
